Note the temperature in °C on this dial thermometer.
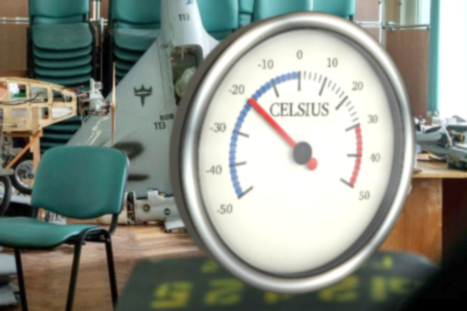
-20 °C
